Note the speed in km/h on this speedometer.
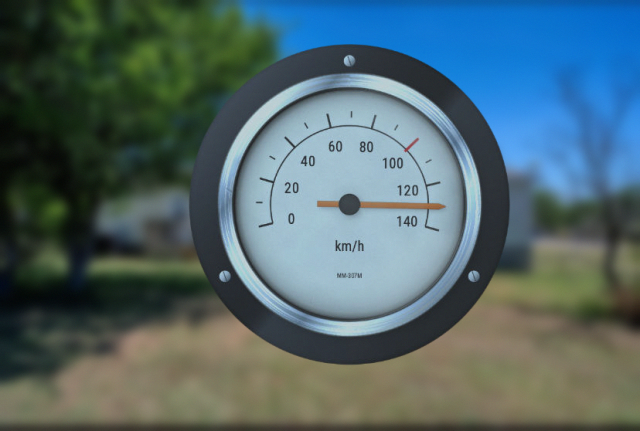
130 km/h
